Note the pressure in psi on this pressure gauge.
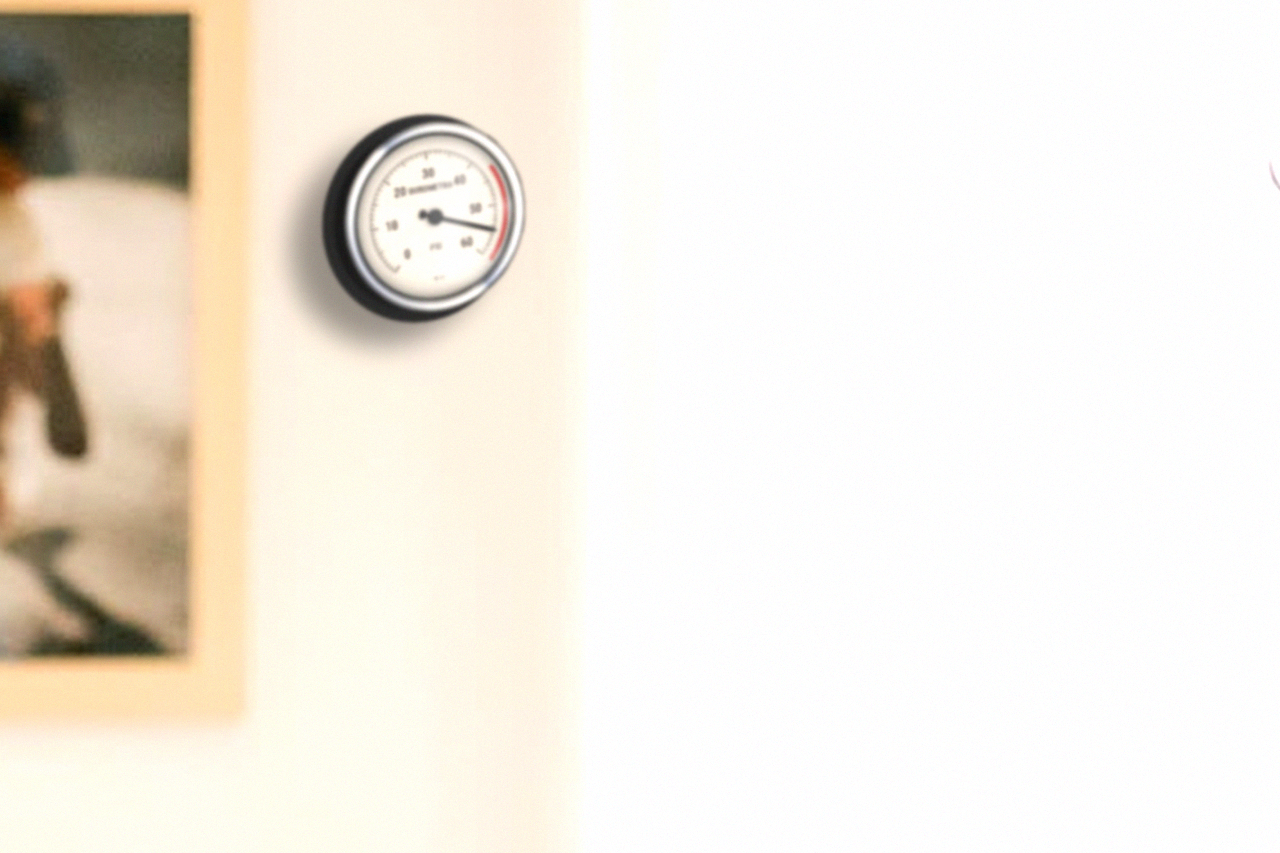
55 psi
